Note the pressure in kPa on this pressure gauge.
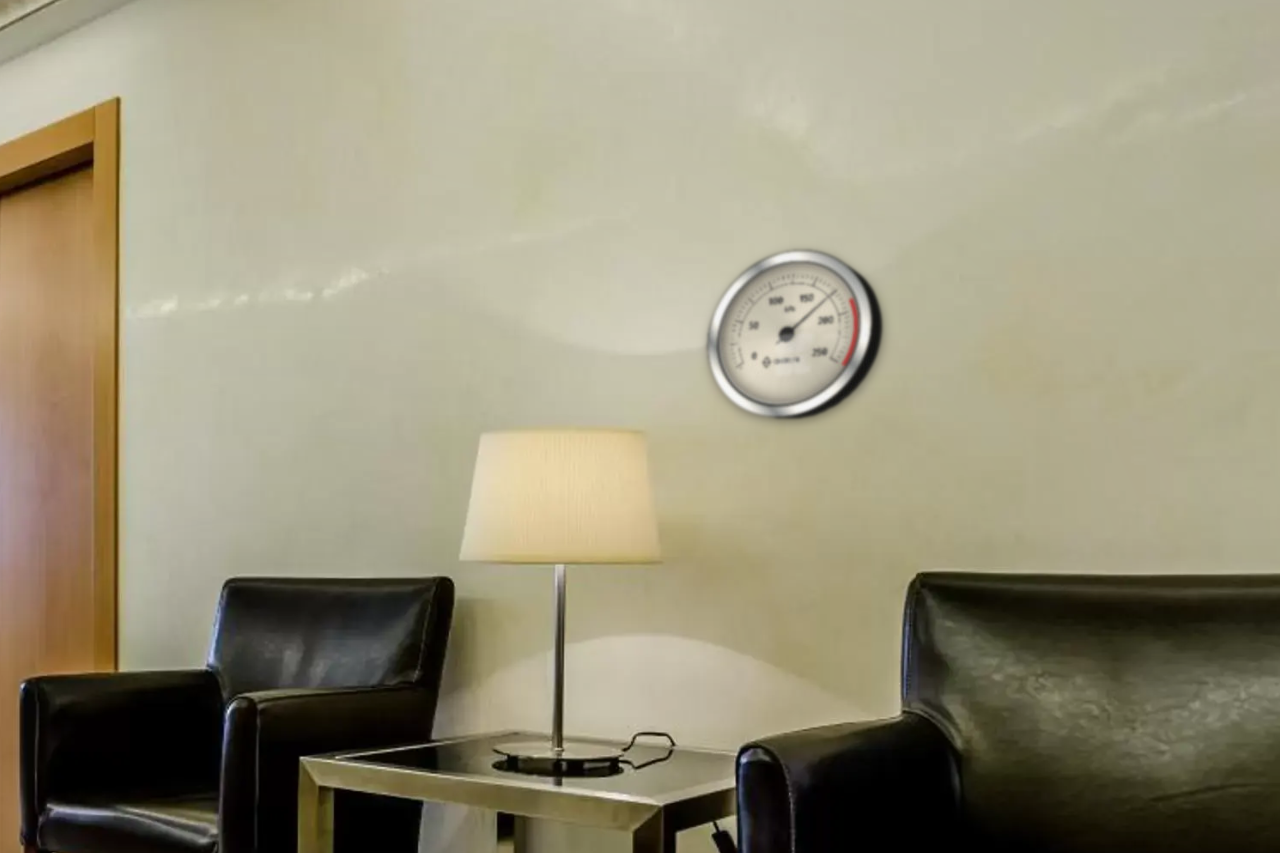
175 kPa
